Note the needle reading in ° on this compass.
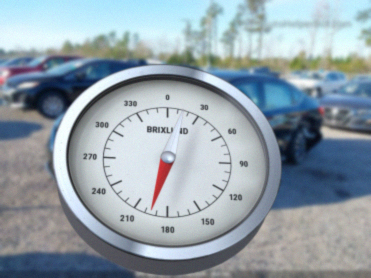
195 °
